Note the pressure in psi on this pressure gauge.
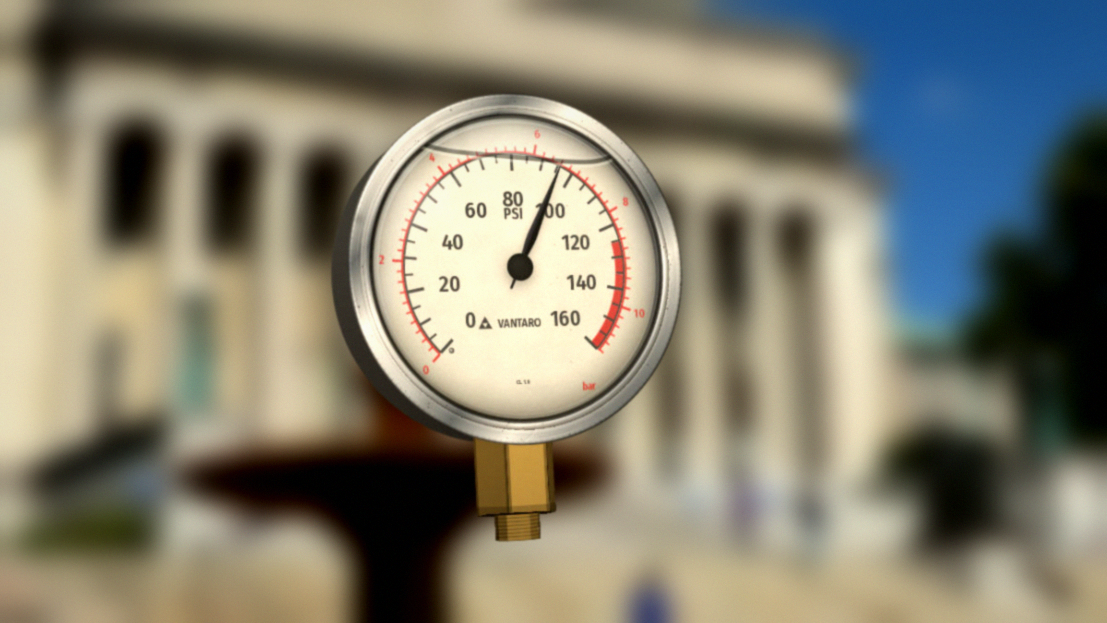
95 psi
